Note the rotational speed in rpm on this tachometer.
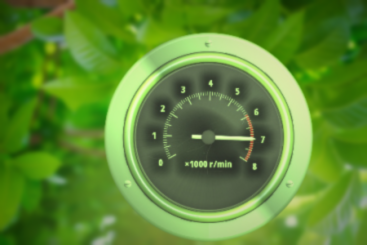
7000 rpm
